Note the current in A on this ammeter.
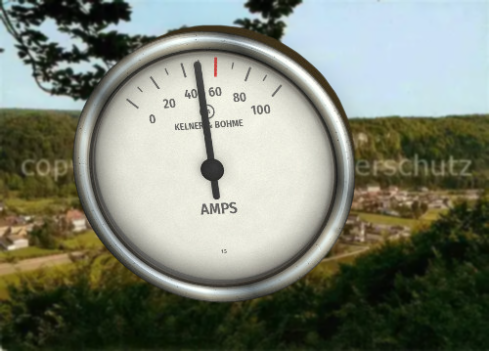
50 A
